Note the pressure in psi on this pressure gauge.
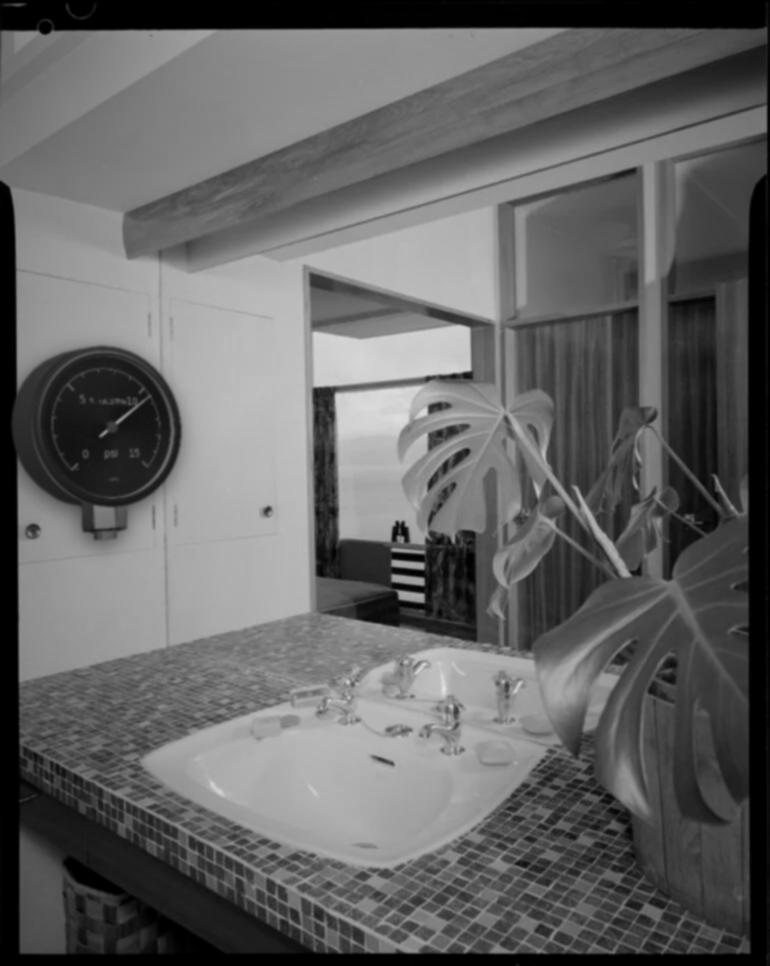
10.5 psi
